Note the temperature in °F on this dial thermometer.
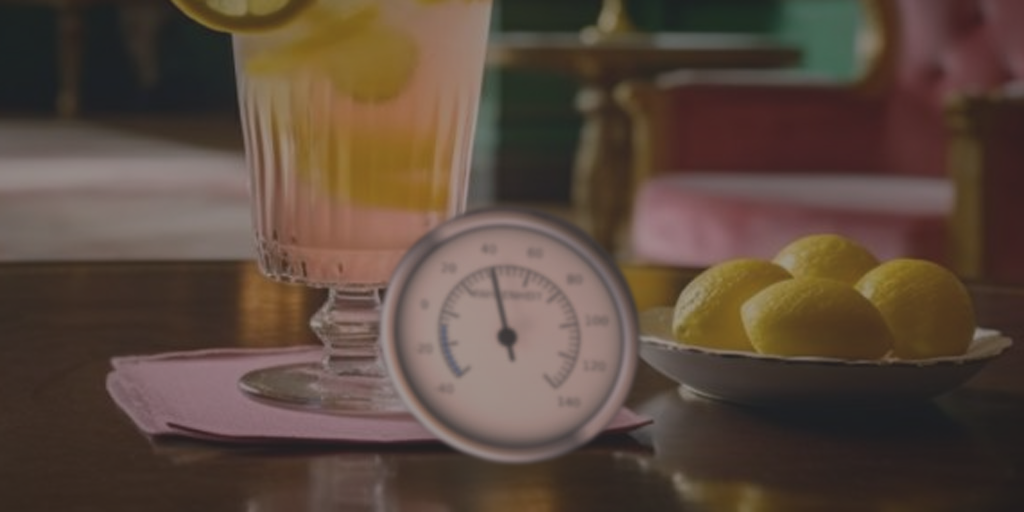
40 °F
